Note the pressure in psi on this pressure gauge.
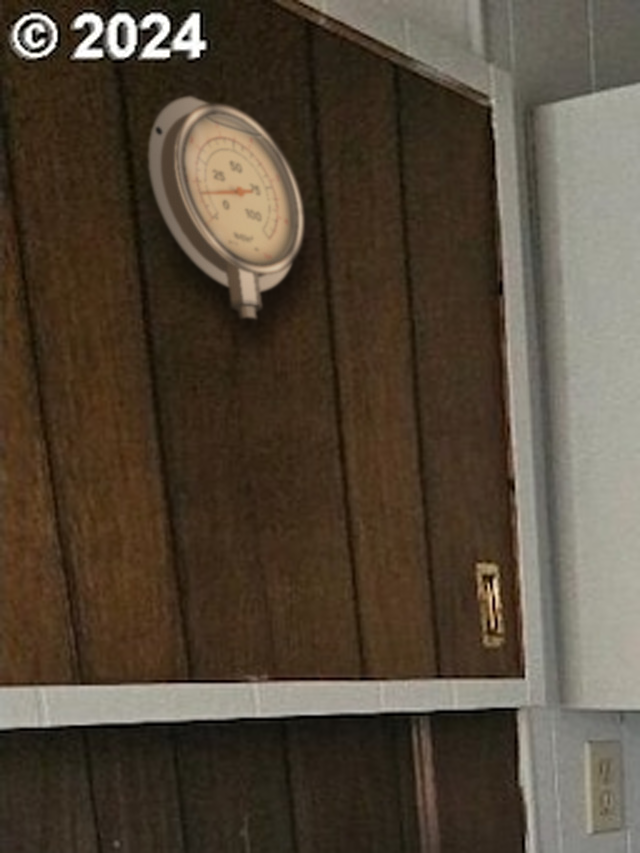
10 psi
